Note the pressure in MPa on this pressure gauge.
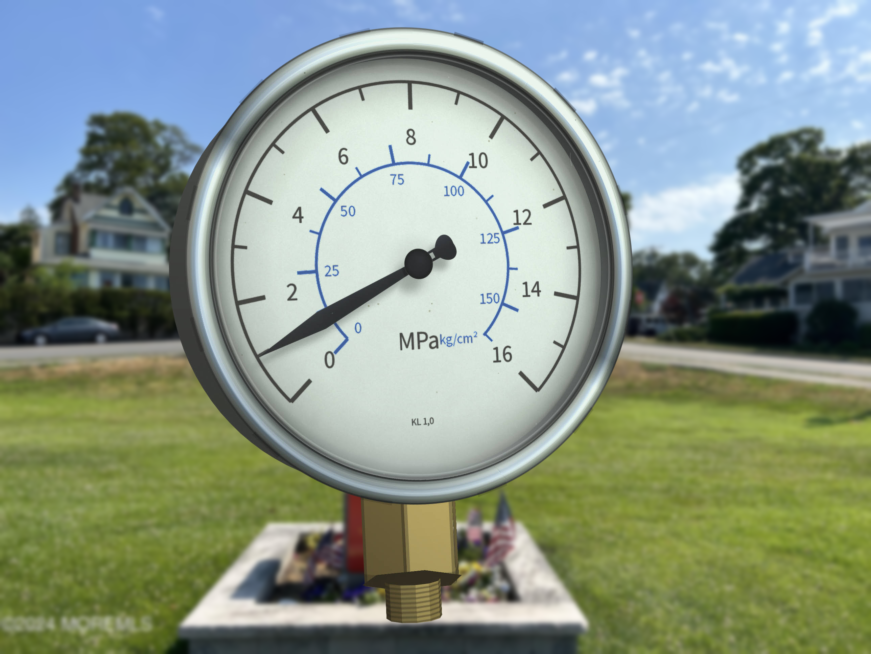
1 MPa
